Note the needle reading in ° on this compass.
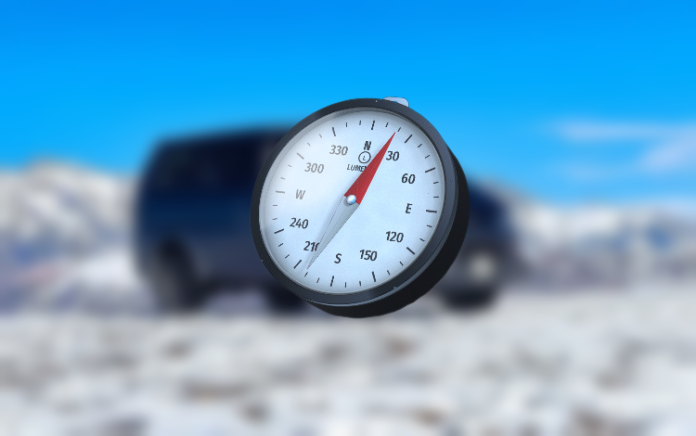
20 °
